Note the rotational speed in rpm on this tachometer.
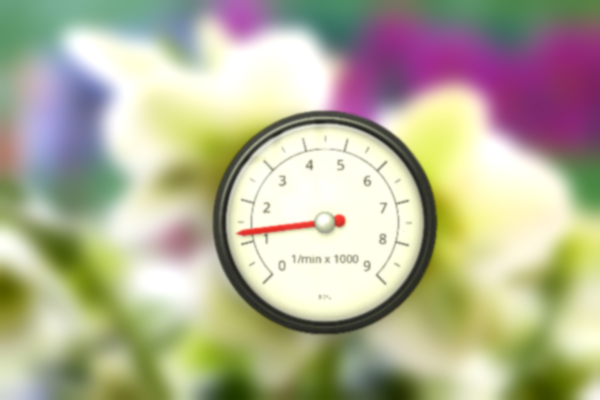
1250 rpm
